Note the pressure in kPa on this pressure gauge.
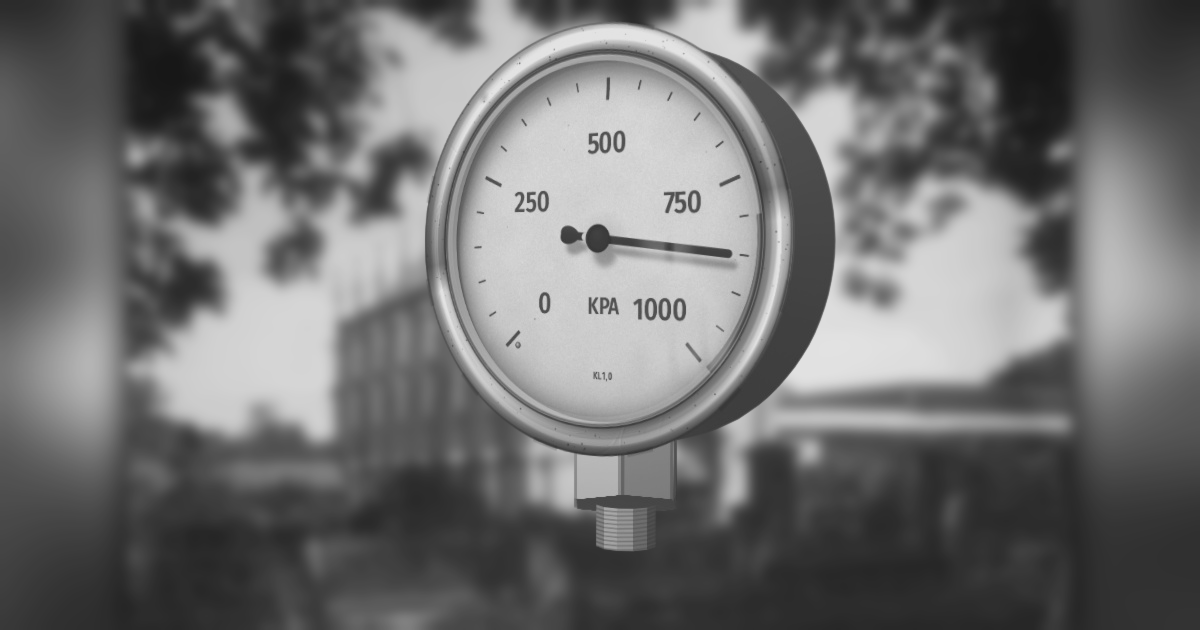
850 kPa
